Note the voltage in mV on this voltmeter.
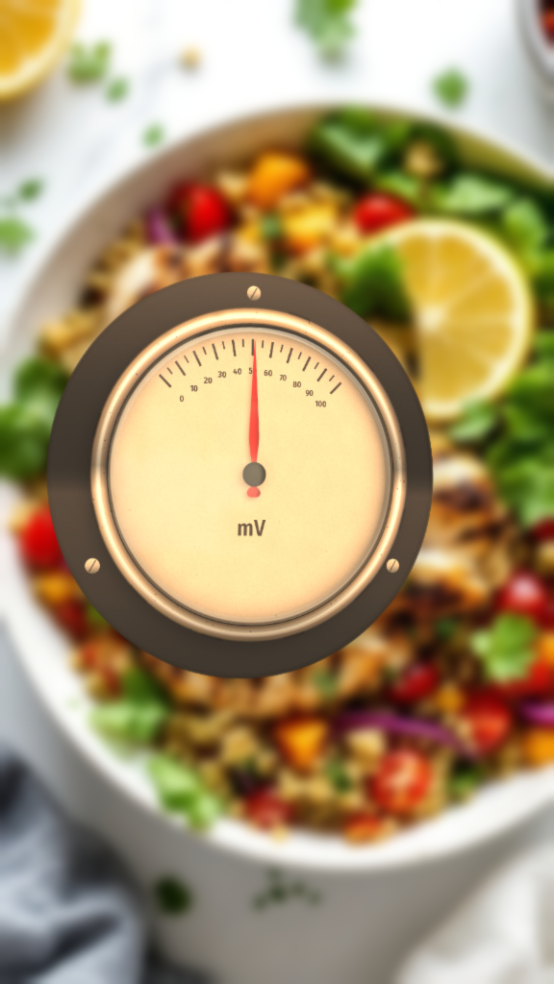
50 mV
